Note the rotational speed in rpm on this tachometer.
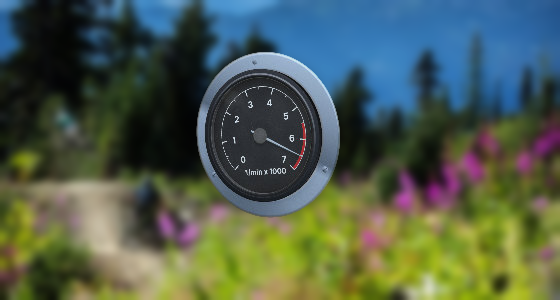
6500 rpm
